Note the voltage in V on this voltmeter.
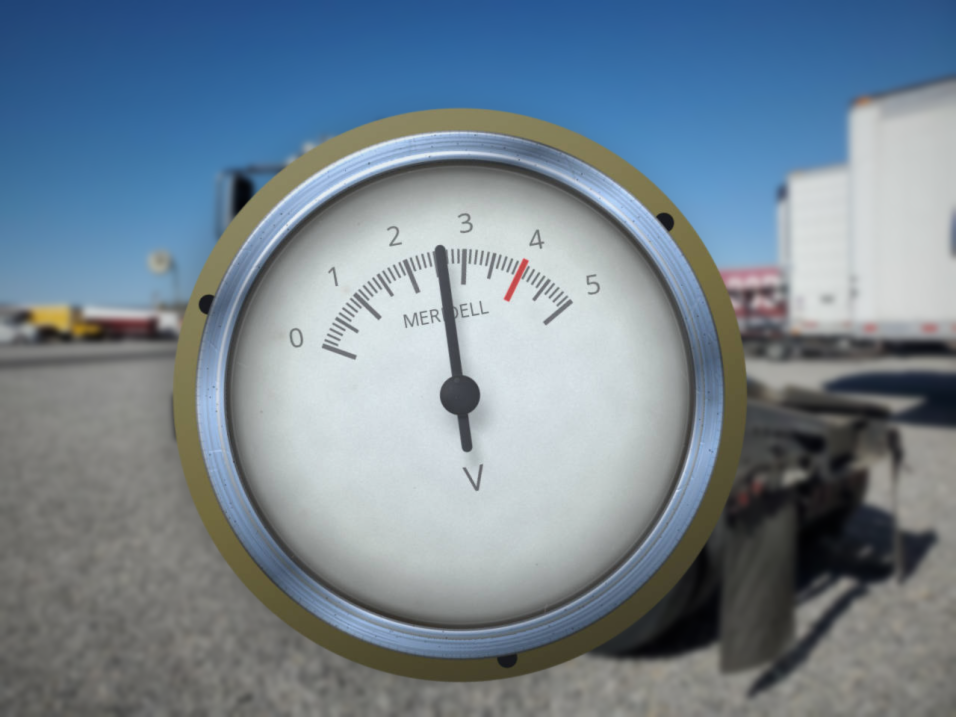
2.6 V
